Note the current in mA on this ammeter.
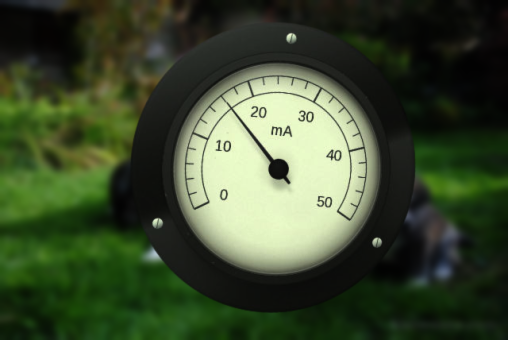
16 mA
